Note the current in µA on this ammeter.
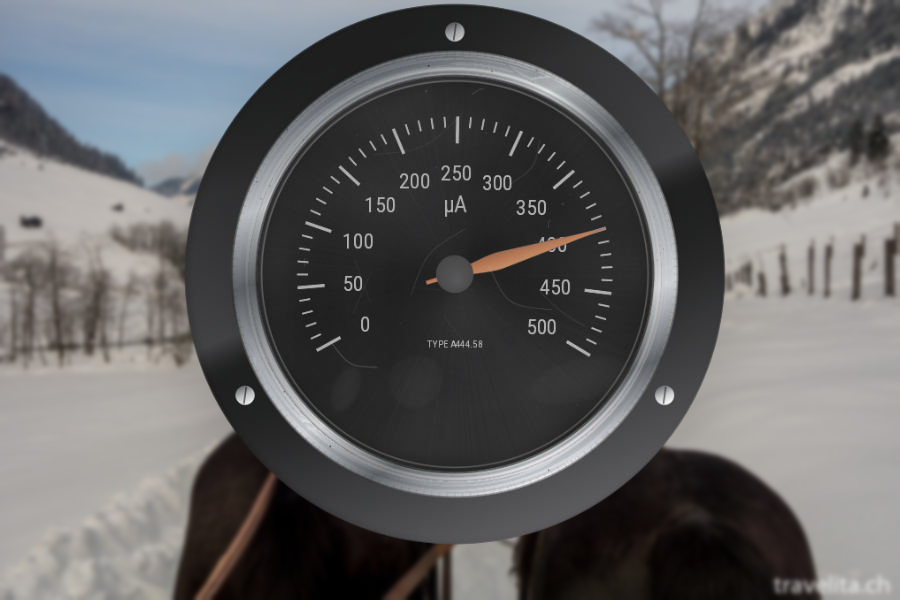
400 µA
